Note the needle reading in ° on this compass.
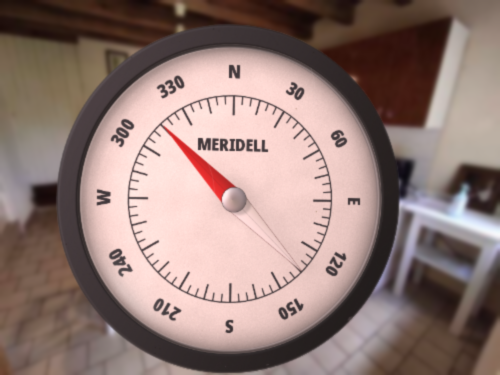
315 °
